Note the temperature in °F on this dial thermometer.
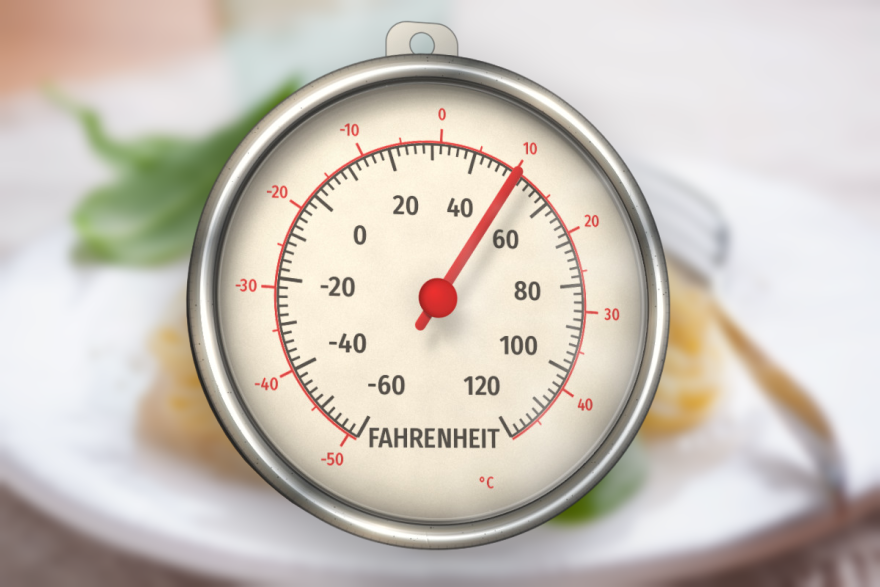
50 °F
